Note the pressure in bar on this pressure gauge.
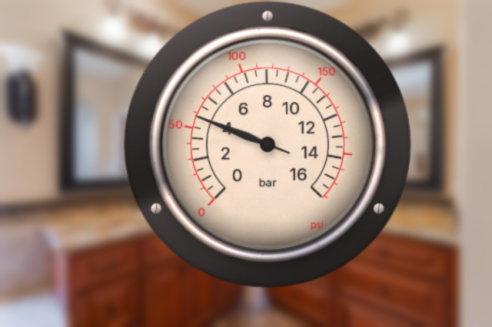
4 bar
